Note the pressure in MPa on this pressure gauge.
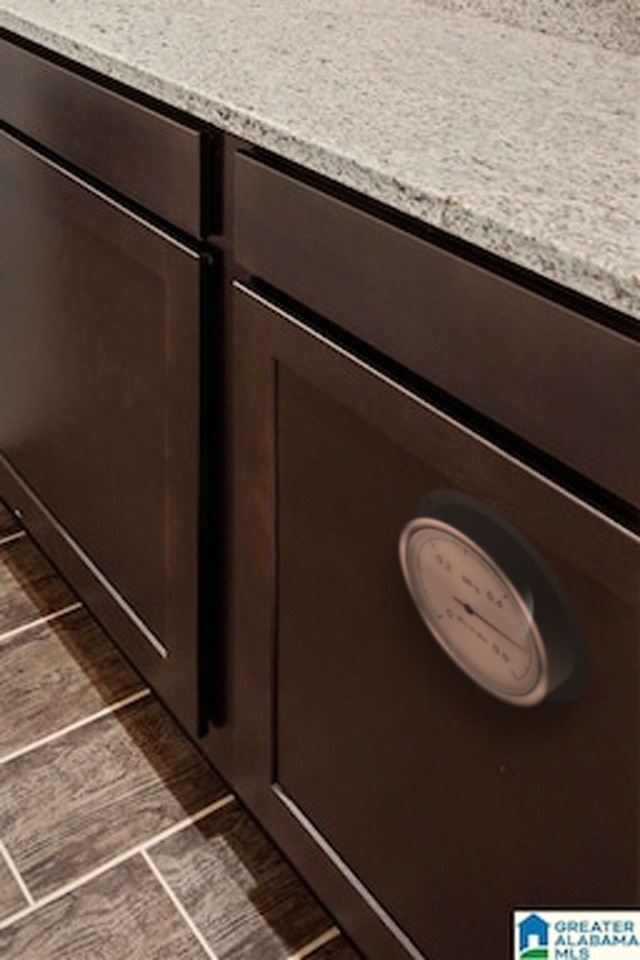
0.5 MPa
